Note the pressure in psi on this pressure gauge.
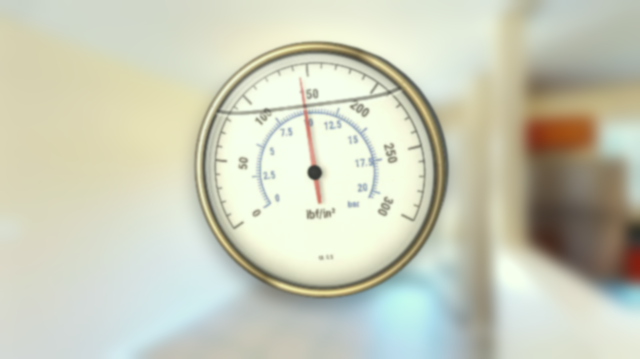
145 psi
